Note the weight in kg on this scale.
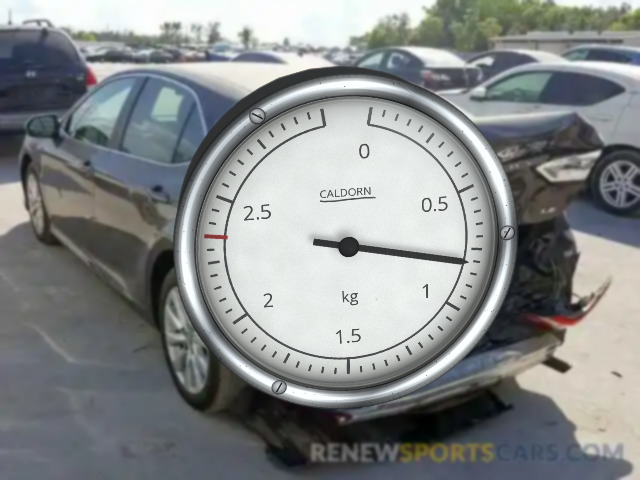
0.8 kg
